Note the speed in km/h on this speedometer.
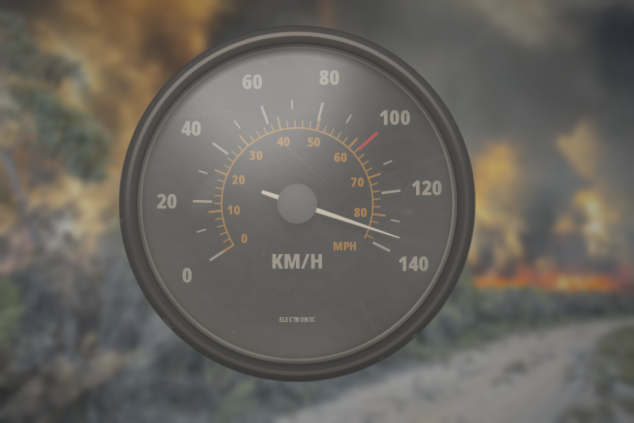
135 km/h
